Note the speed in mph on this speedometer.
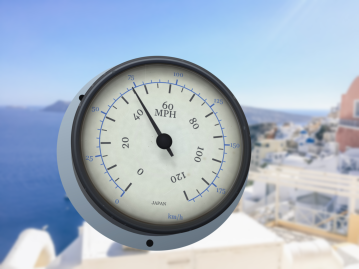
45 mph
